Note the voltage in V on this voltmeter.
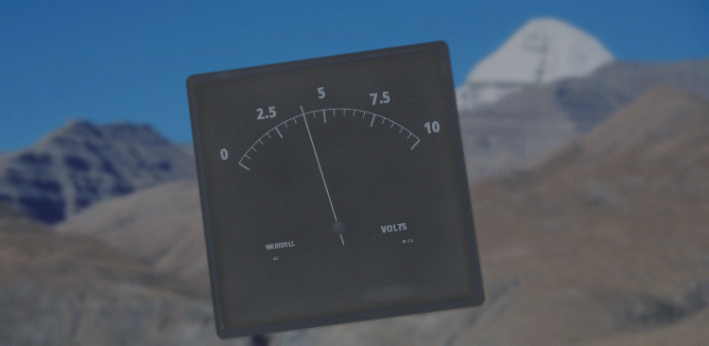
4 V
